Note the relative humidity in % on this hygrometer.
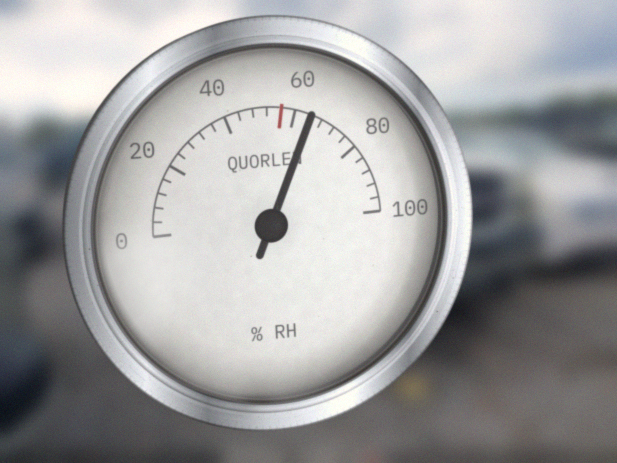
64 %
